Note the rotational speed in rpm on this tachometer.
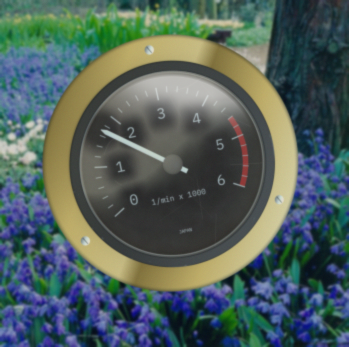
1700 rpm
